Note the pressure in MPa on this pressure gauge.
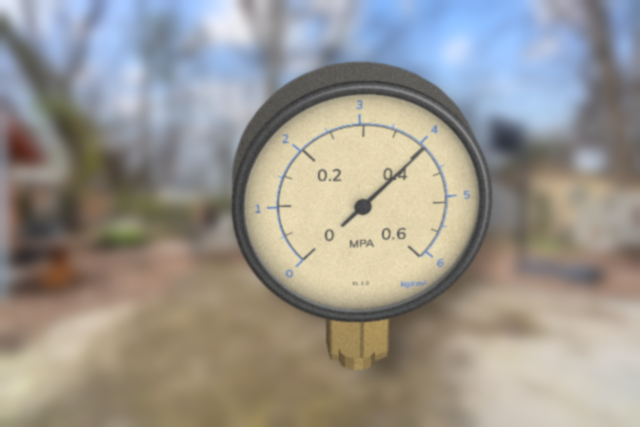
0.4 MPa
